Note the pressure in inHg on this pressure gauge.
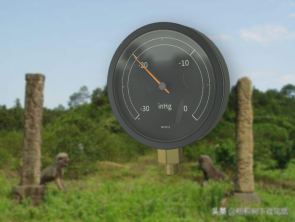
-20 inHg
